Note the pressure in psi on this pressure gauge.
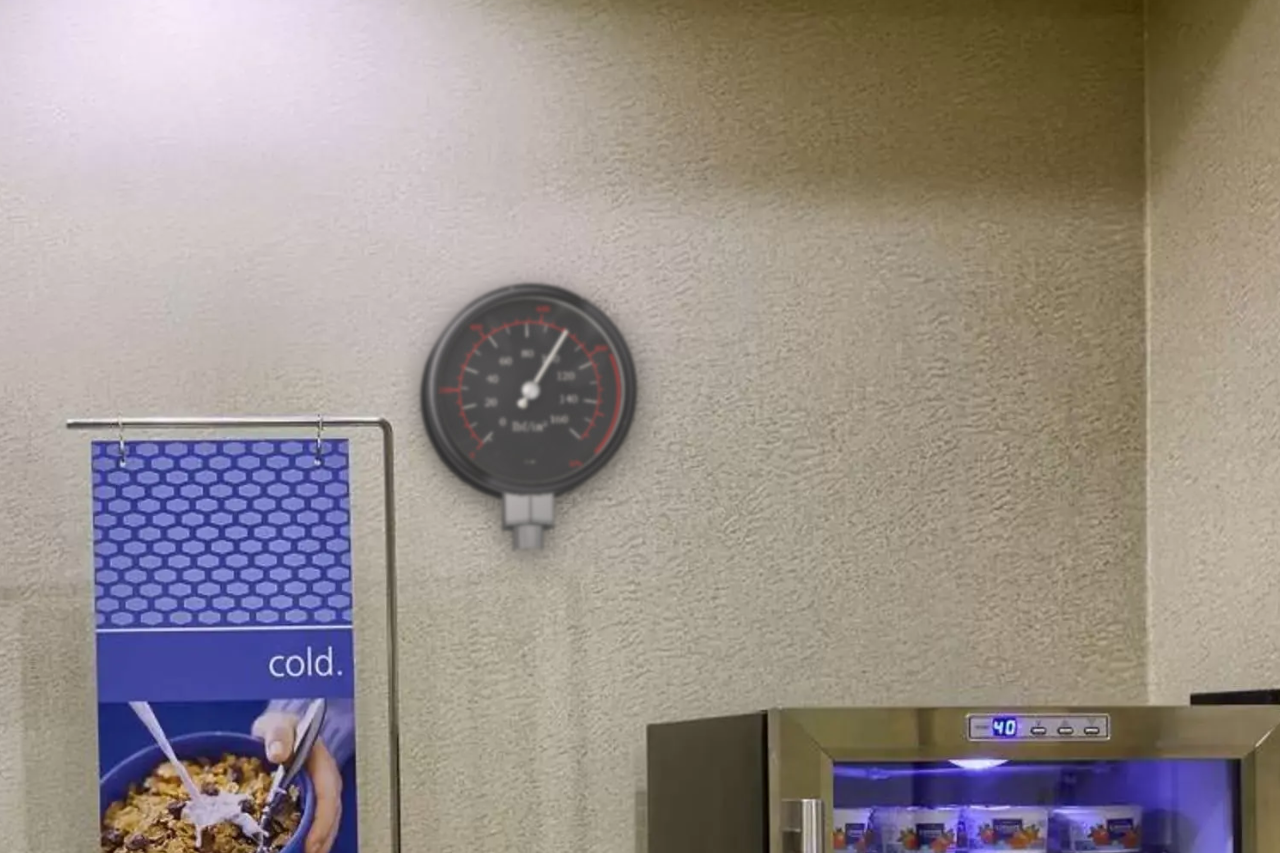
100 psi
